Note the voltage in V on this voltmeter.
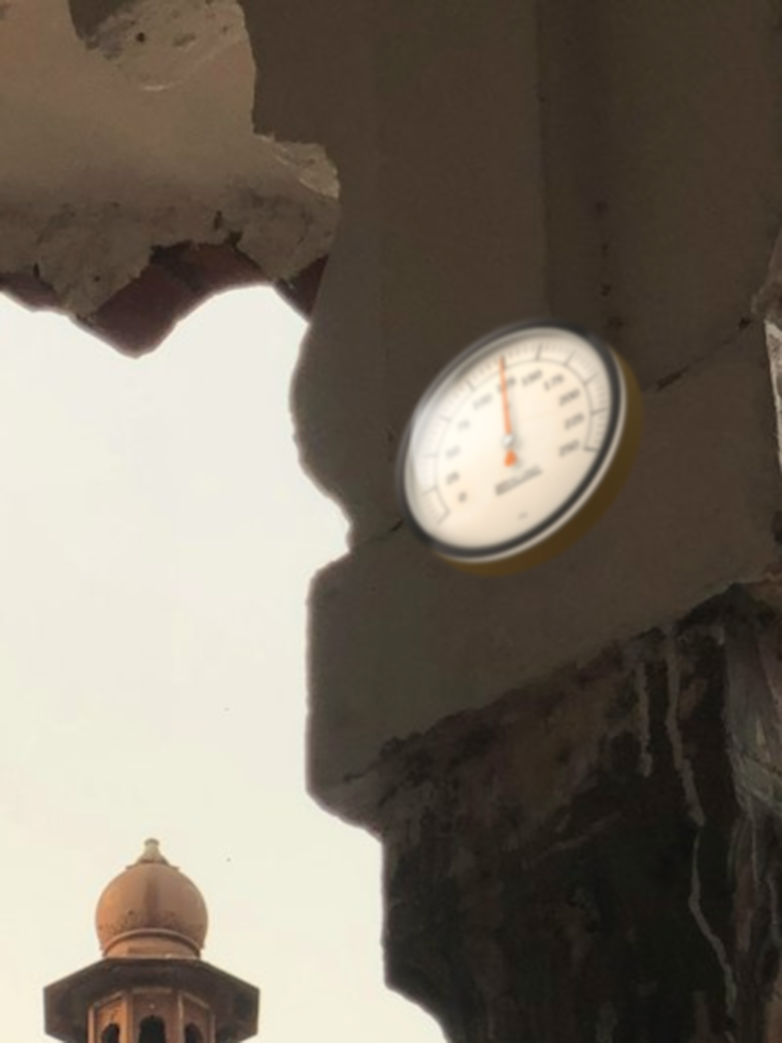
125 V
